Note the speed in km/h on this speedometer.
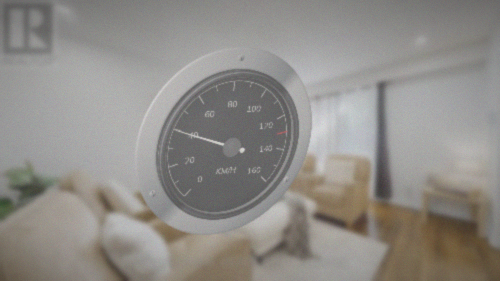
40 km/h
